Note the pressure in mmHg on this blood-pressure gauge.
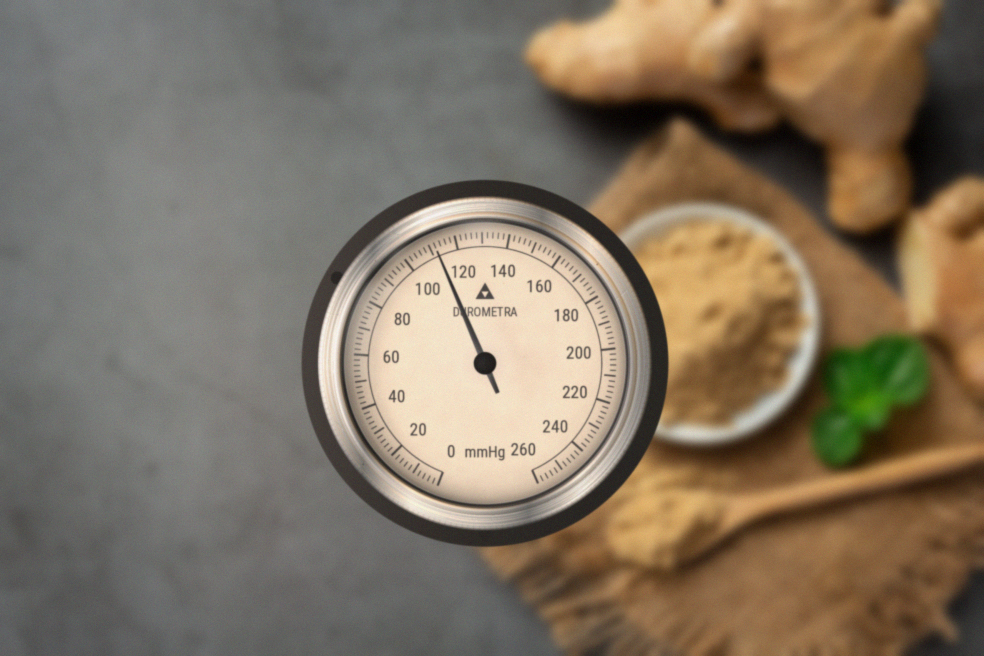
112 mmHg
